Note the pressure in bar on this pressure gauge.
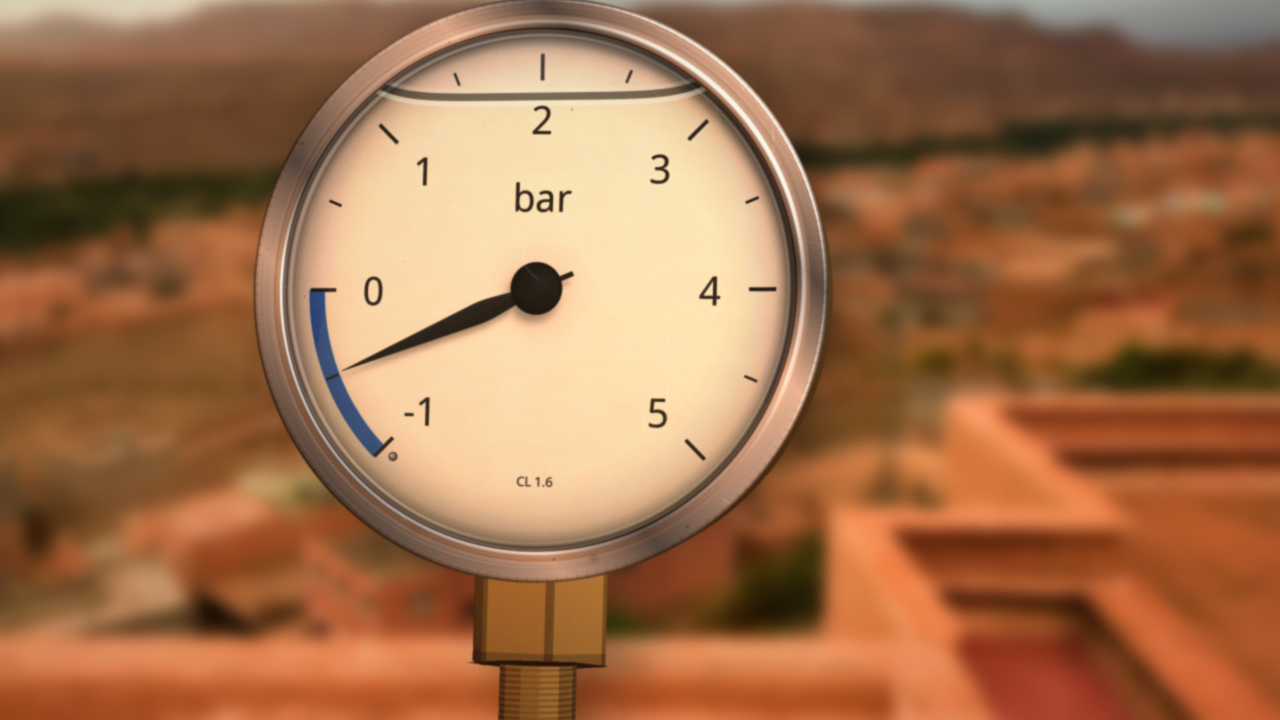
-0.5 bar
